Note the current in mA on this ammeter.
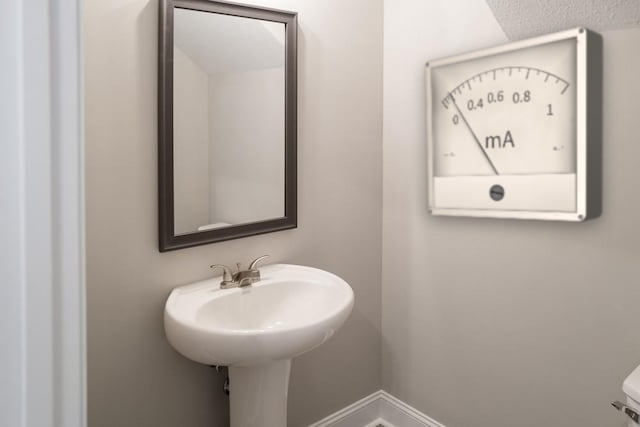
0.2 mA
